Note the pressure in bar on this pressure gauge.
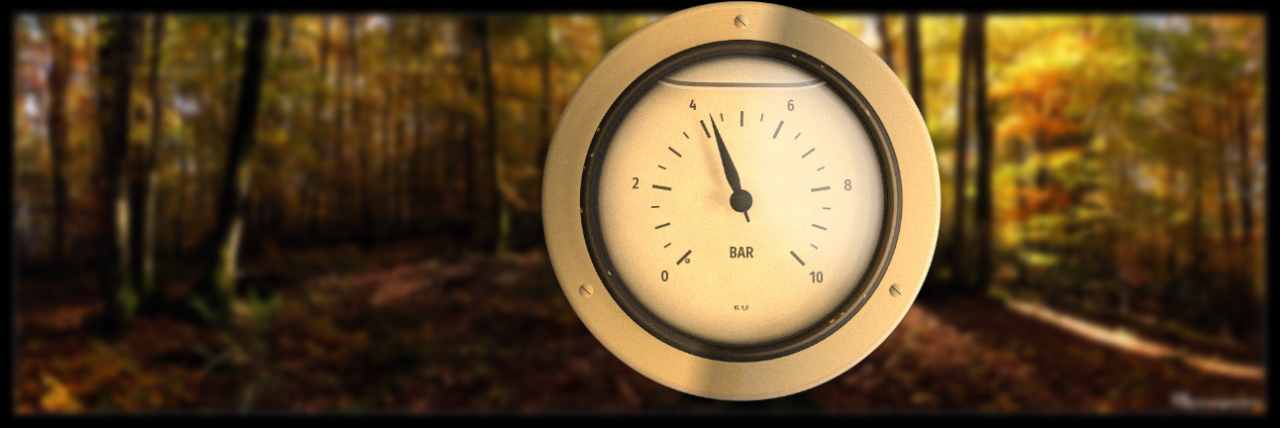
4.25 bar
